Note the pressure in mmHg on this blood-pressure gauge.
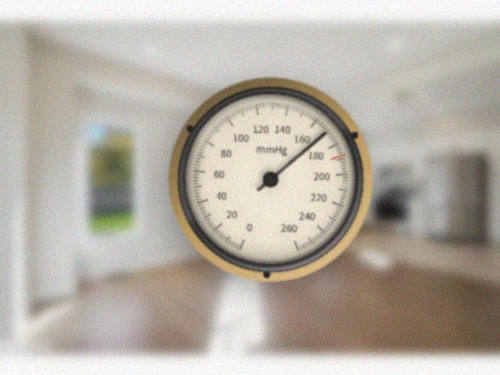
170 mmHg
